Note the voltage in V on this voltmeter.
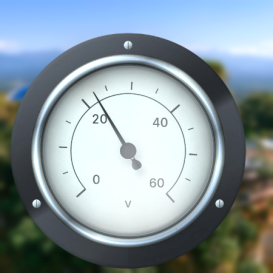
22.5 V
